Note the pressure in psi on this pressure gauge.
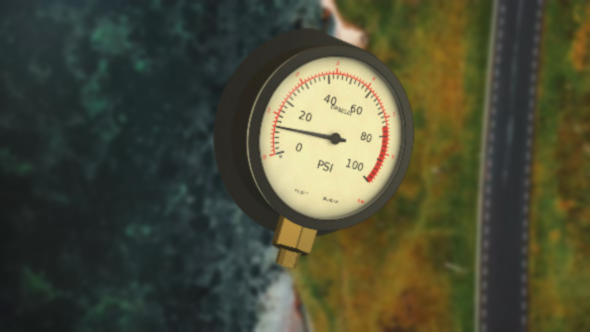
10 psi
